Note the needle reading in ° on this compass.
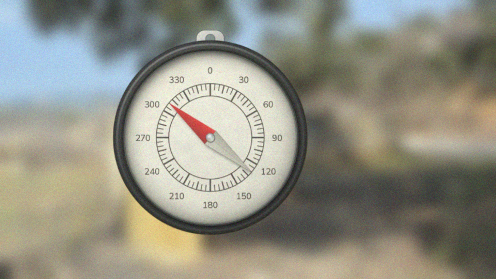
310 °
